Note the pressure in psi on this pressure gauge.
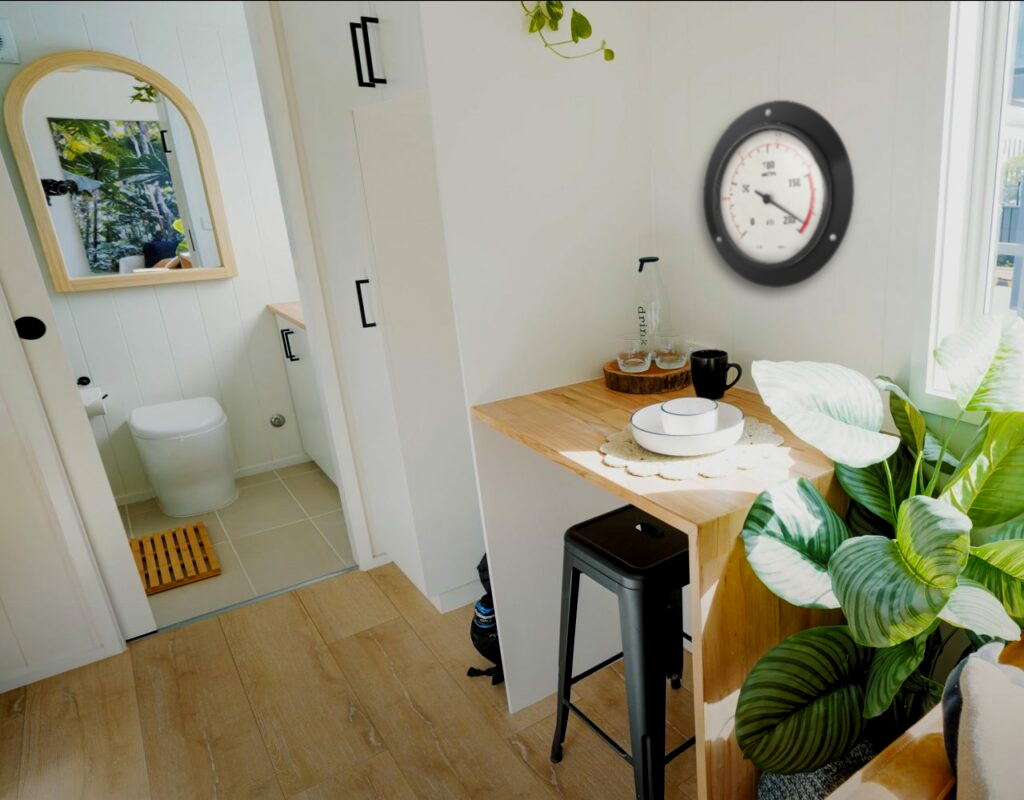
190 psi
